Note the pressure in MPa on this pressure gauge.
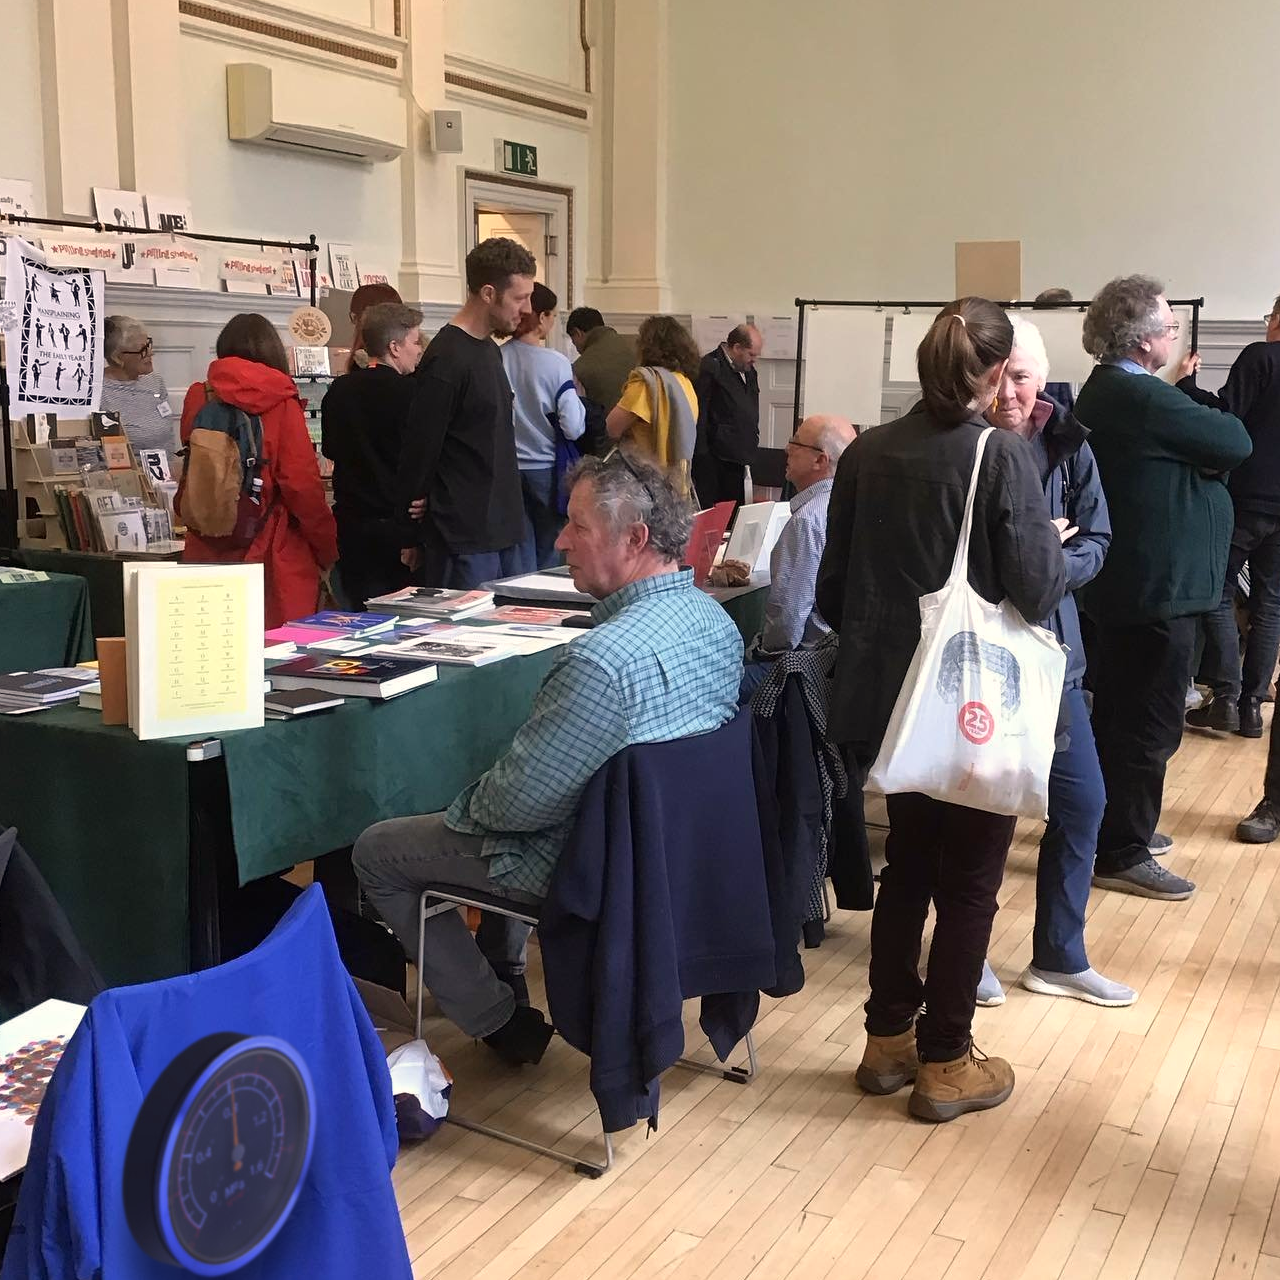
0.8 MPa
